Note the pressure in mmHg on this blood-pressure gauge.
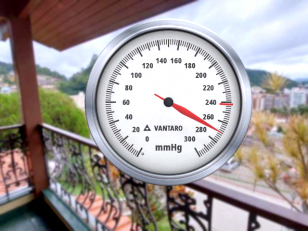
270 mmHg
